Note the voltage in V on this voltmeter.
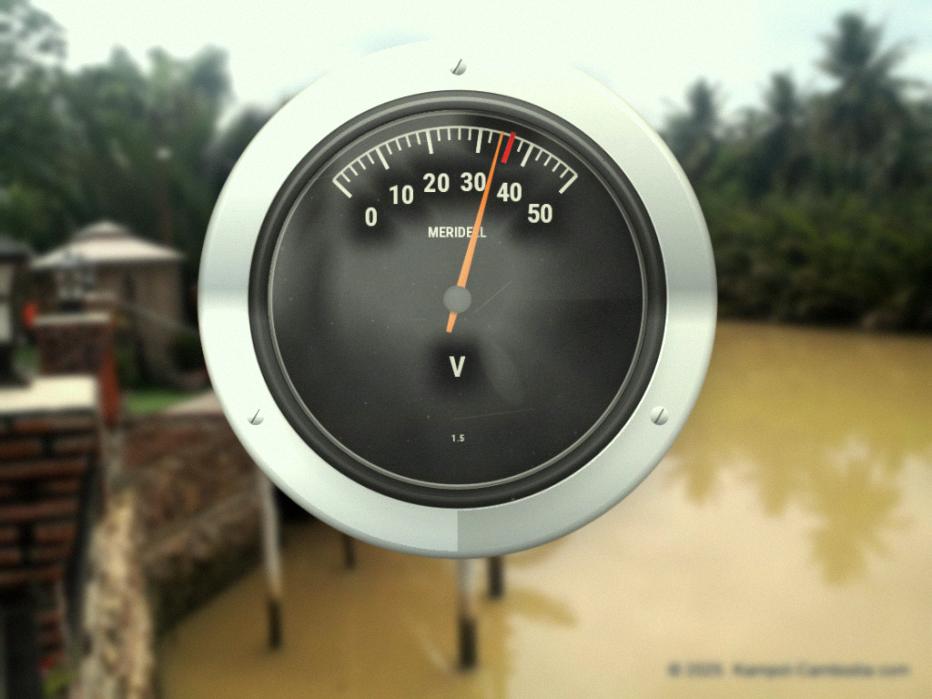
34 V
